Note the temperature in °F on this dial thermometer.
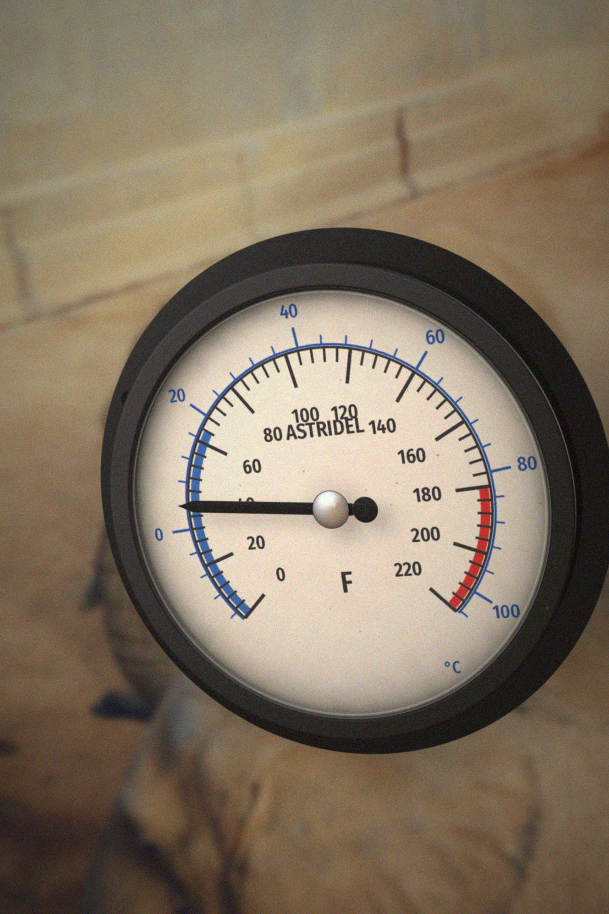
40 °F
